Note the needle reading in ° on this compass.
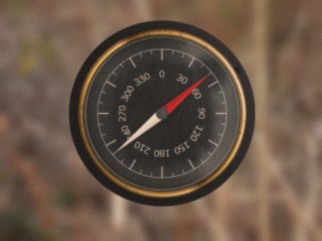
50 °
